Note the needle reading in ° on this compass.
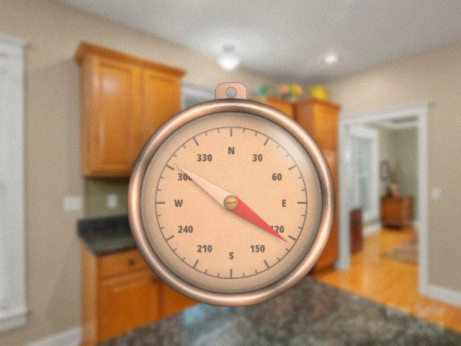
125 °
